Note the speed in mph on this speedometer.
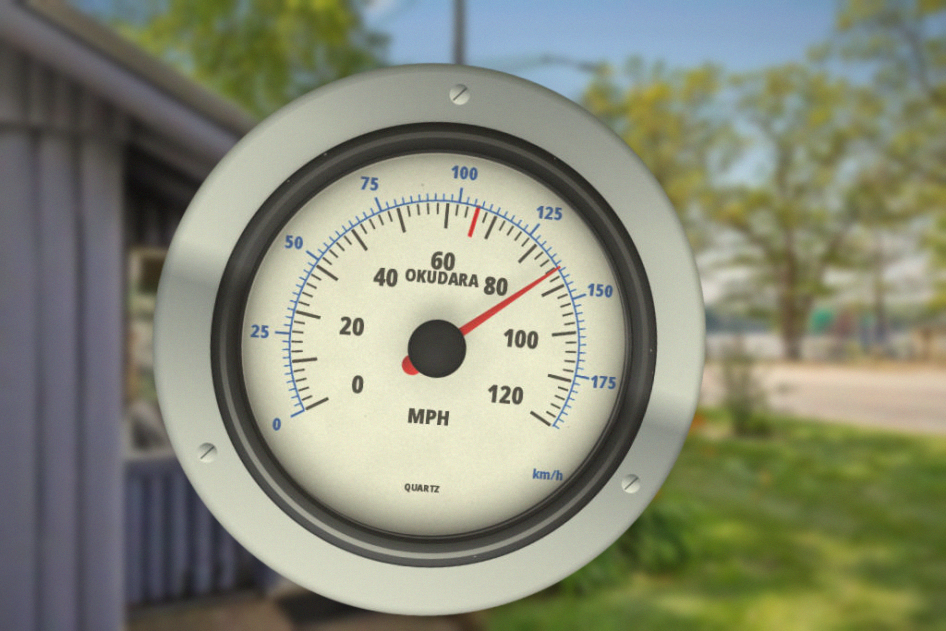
86 mph
